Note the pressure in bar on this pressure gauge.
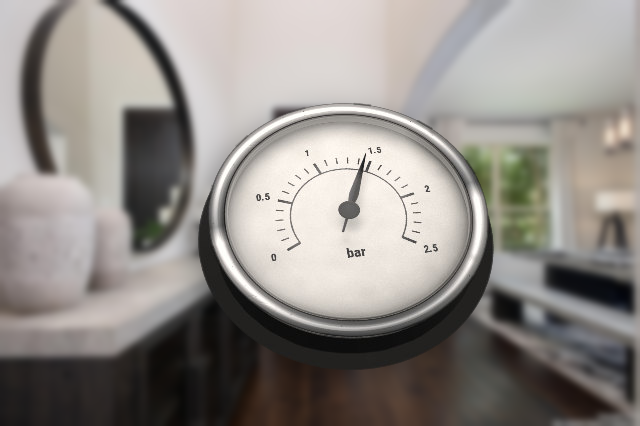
1.45 bar
